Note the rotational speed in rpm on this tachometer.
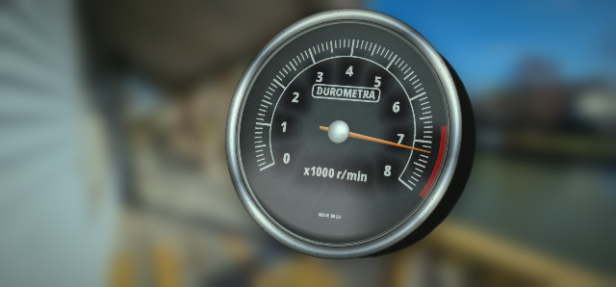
7200 rpm
